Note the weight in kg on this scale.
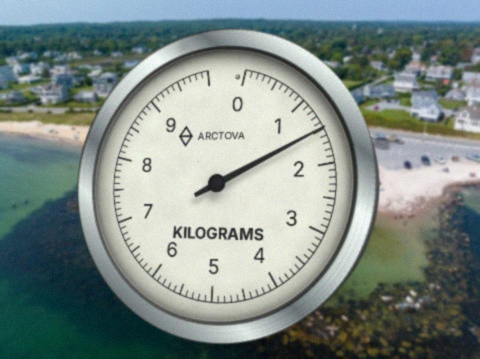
1.5 kg
